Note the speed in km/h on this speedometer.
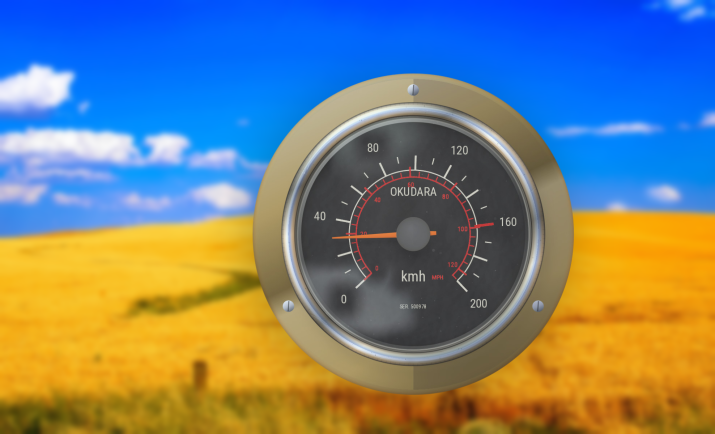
30 km/h
